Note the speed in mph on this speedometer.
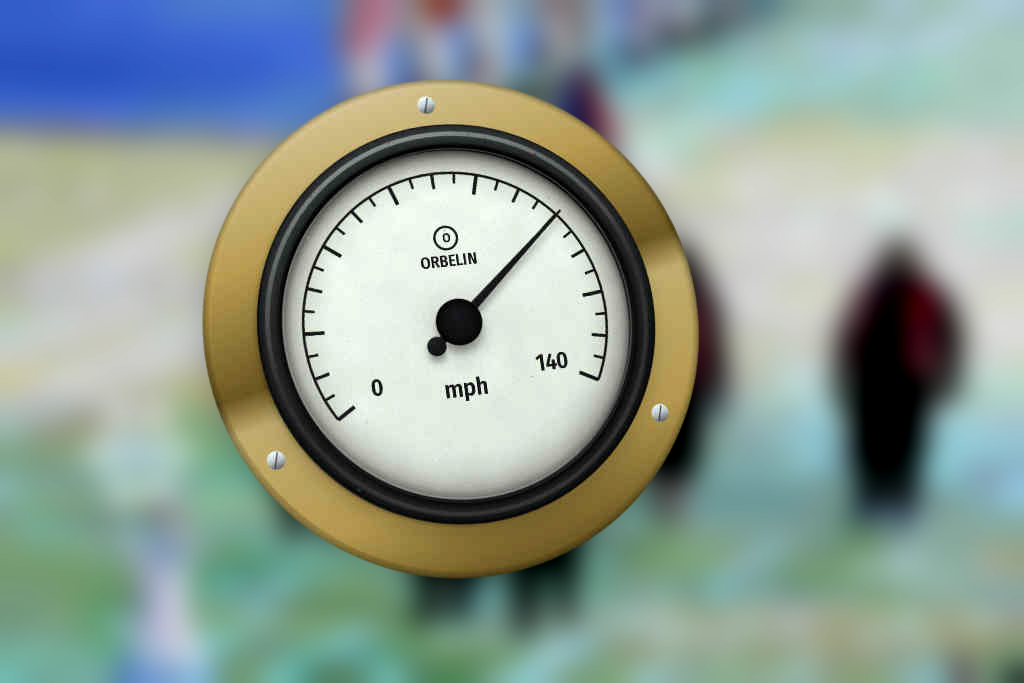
100 mph
